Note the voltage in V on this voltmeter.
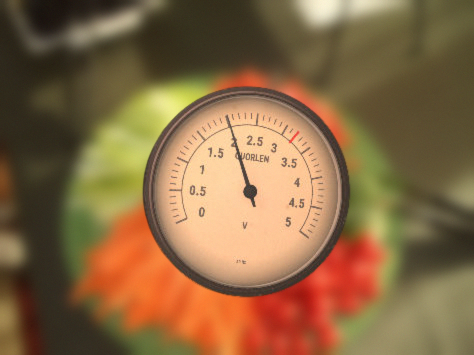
2 V
